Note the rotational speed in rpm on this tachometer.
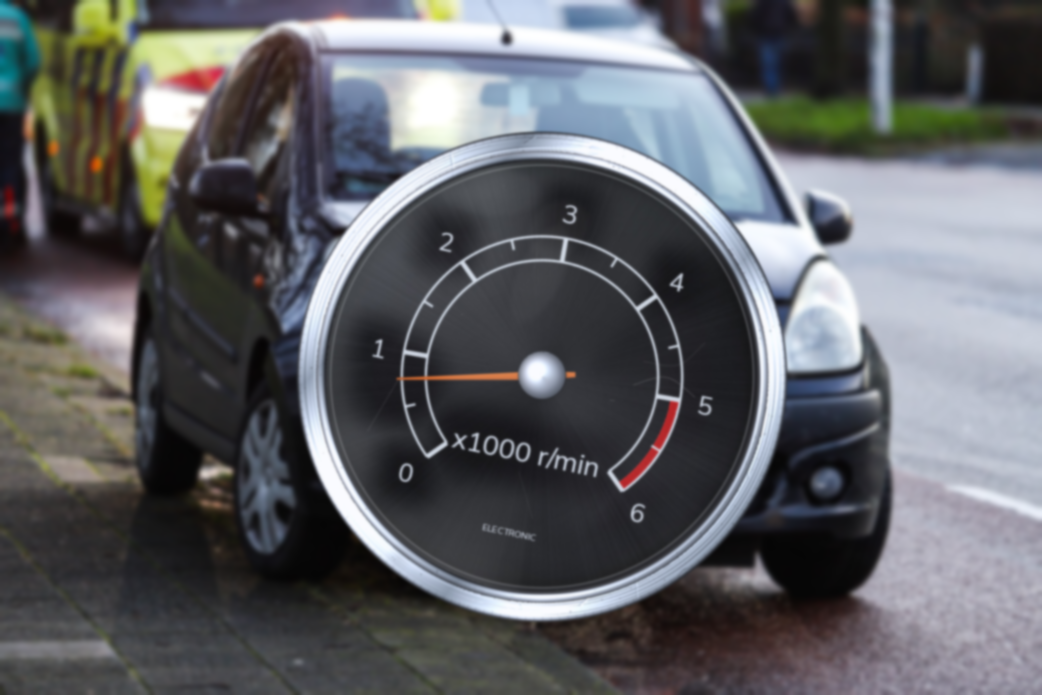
750 rpm
